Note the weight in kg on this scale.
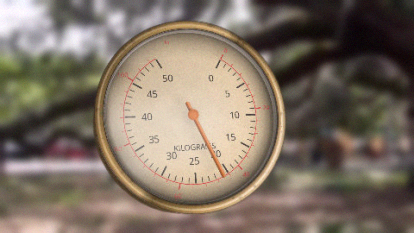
21 kg
